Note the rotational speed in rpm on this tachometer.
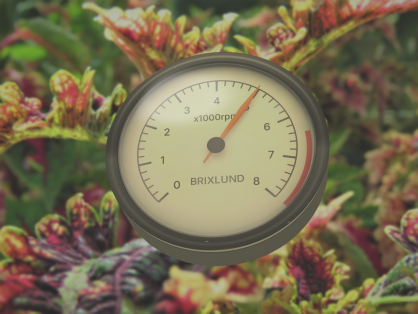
5000 rpm
